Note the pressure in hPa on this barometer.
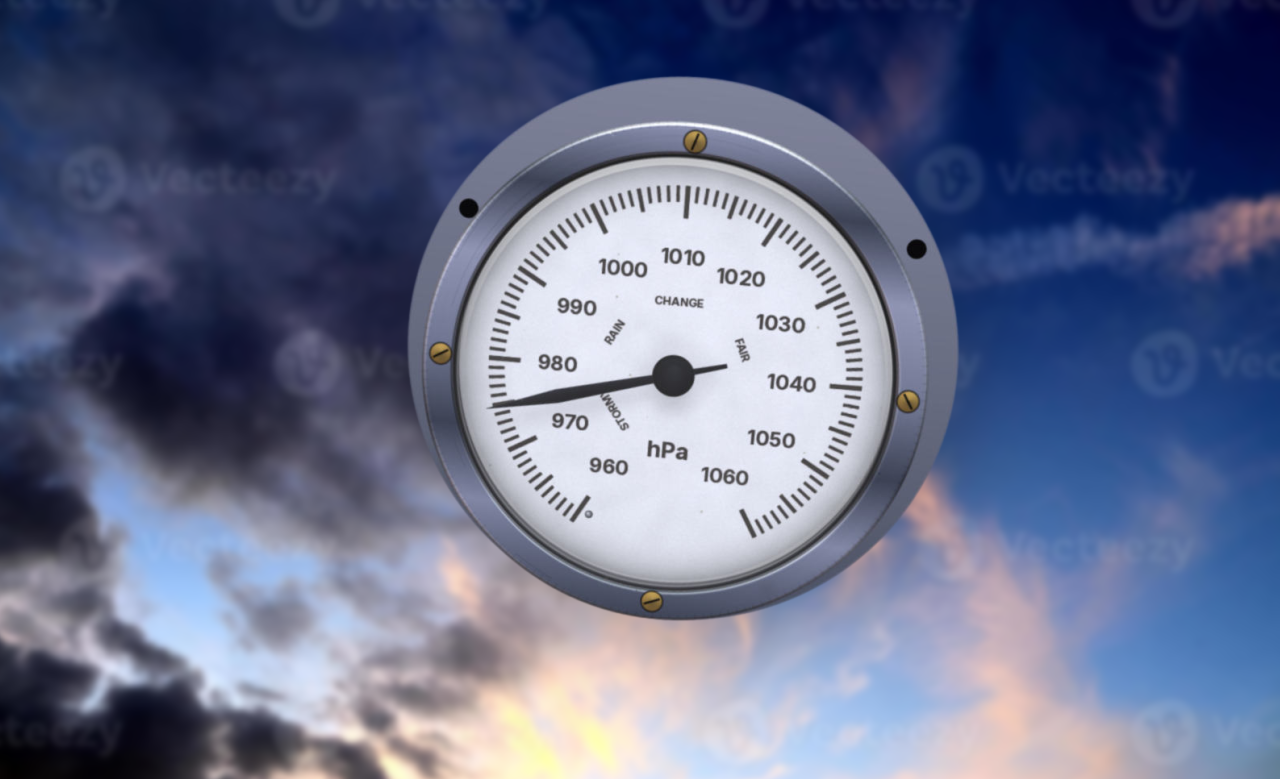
975 hPa
